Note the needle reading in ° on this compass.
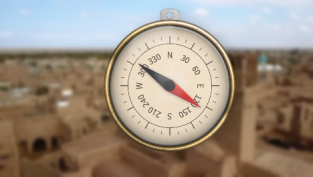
125 °
